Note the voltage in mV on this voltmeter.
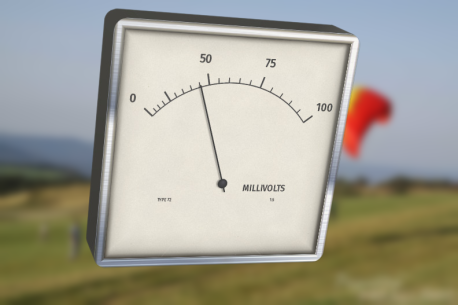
45 mV
